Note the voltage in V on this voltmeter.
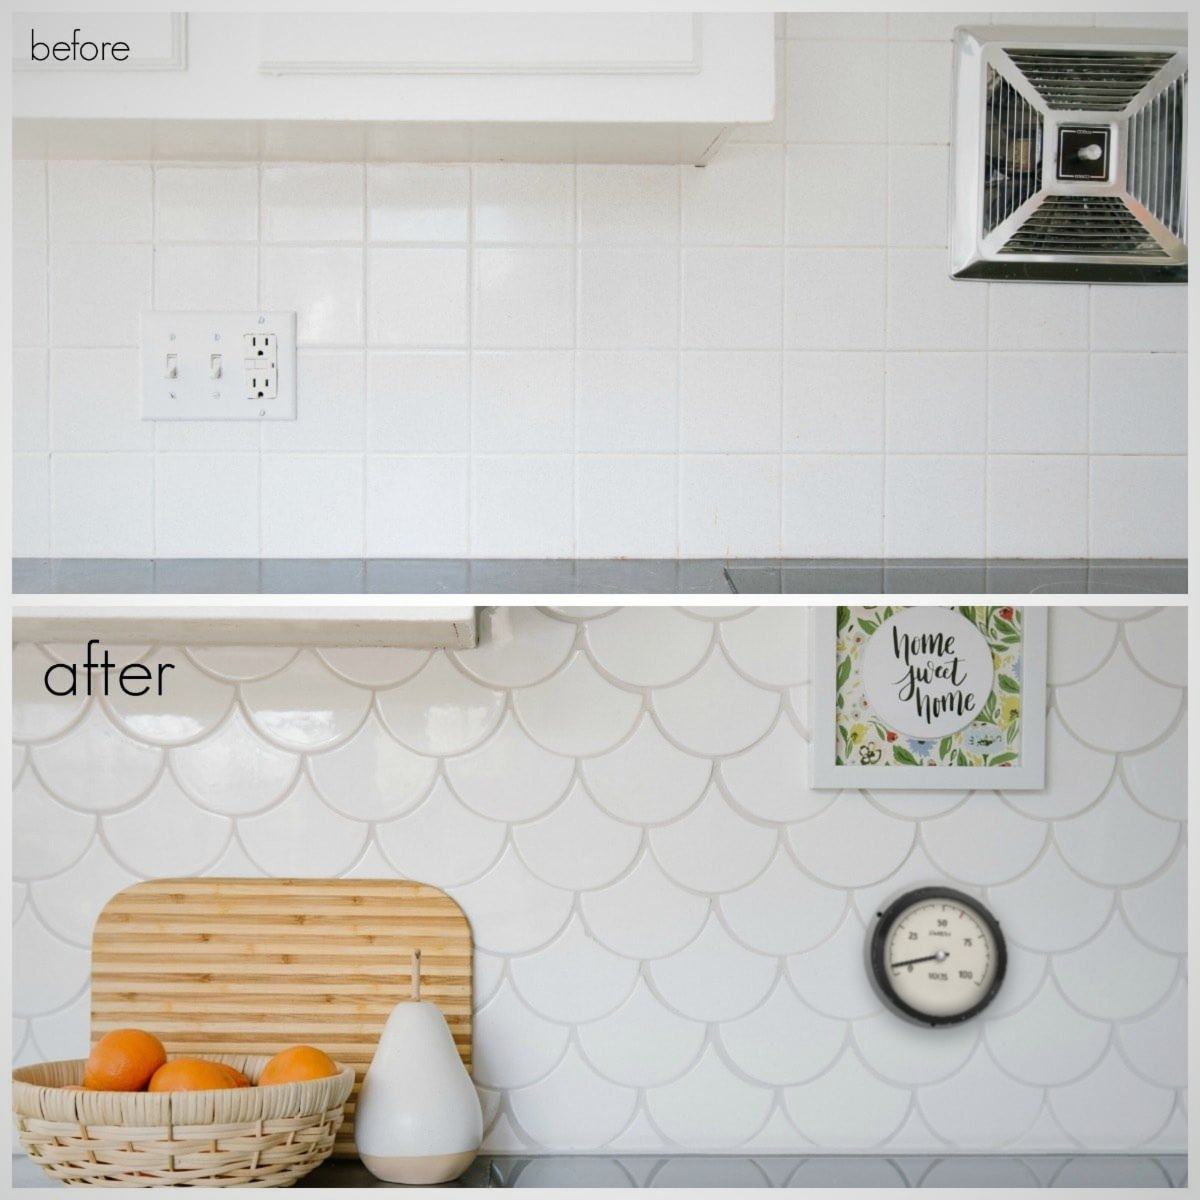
5 V
